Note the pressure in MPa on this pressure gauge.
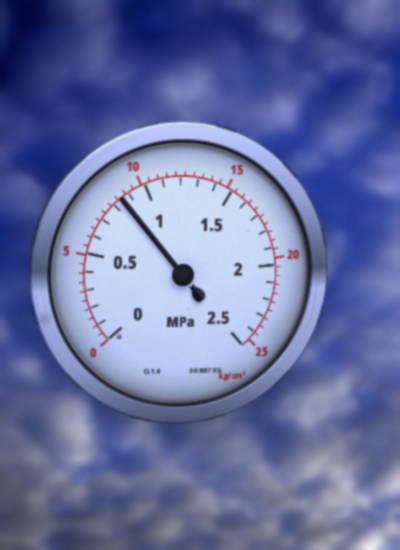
0.85 MPa
